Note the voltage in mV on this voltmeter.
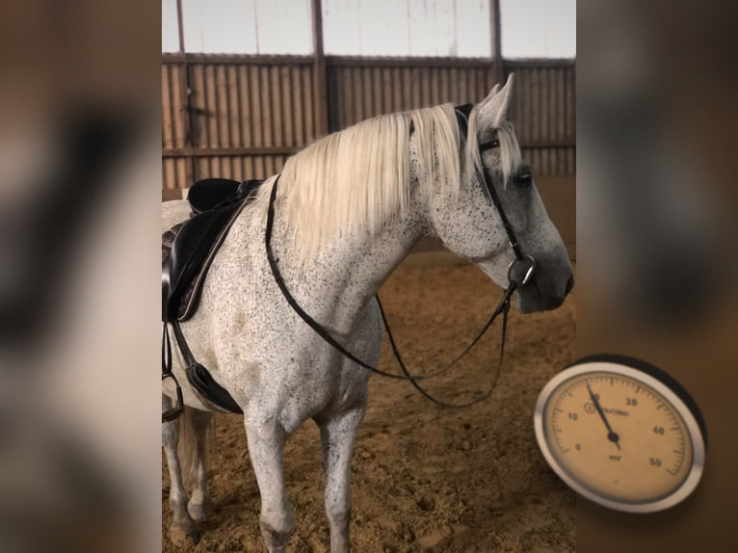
20 mV
